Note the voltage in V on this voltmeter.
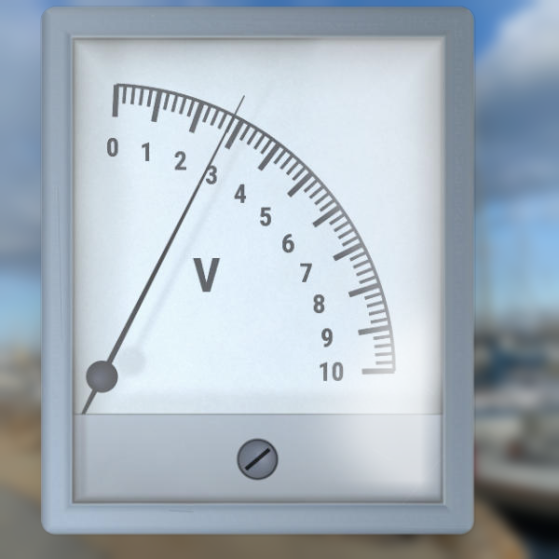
2.8 V
